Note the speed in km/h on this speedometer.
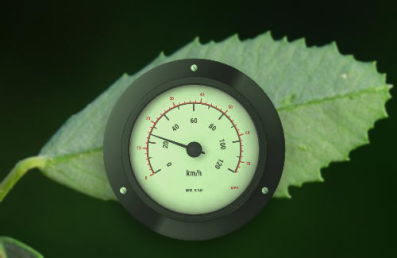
25 km/h
